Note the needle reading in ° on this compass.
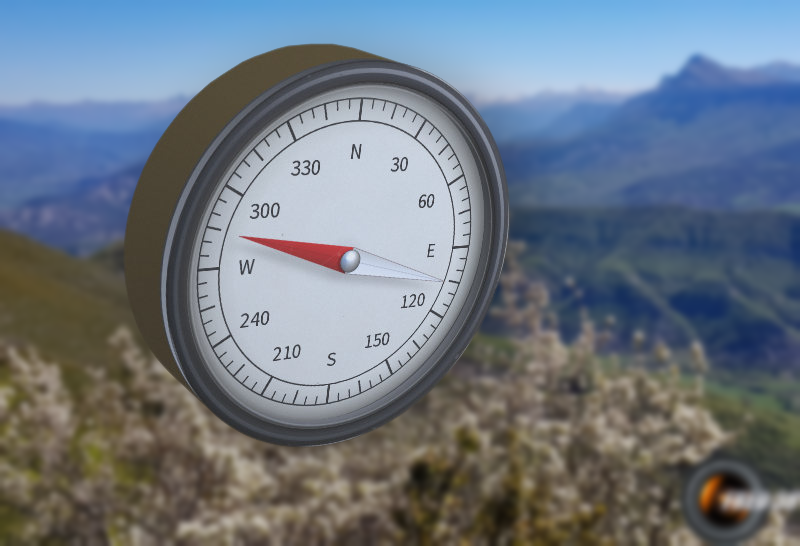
285 °
